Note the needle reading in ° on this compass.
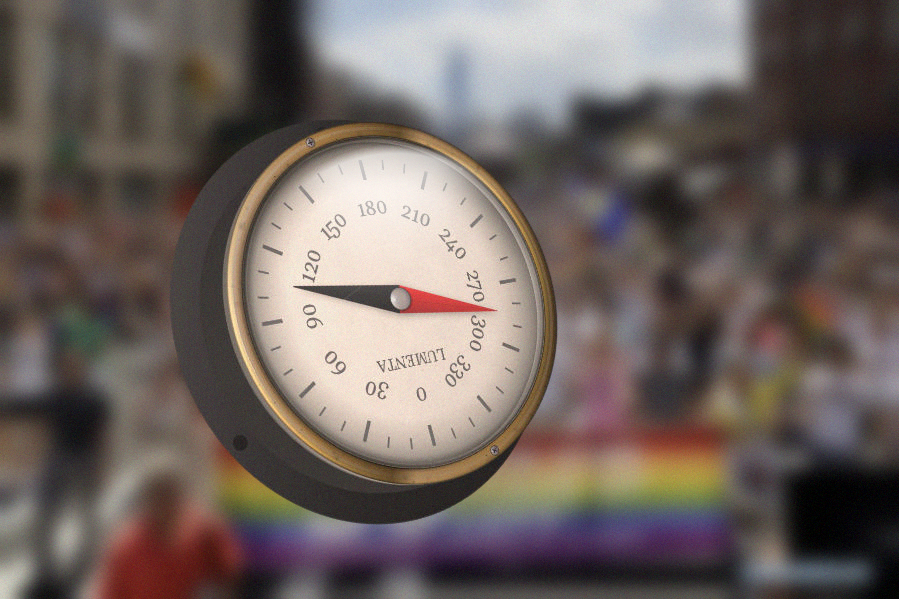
285 °
